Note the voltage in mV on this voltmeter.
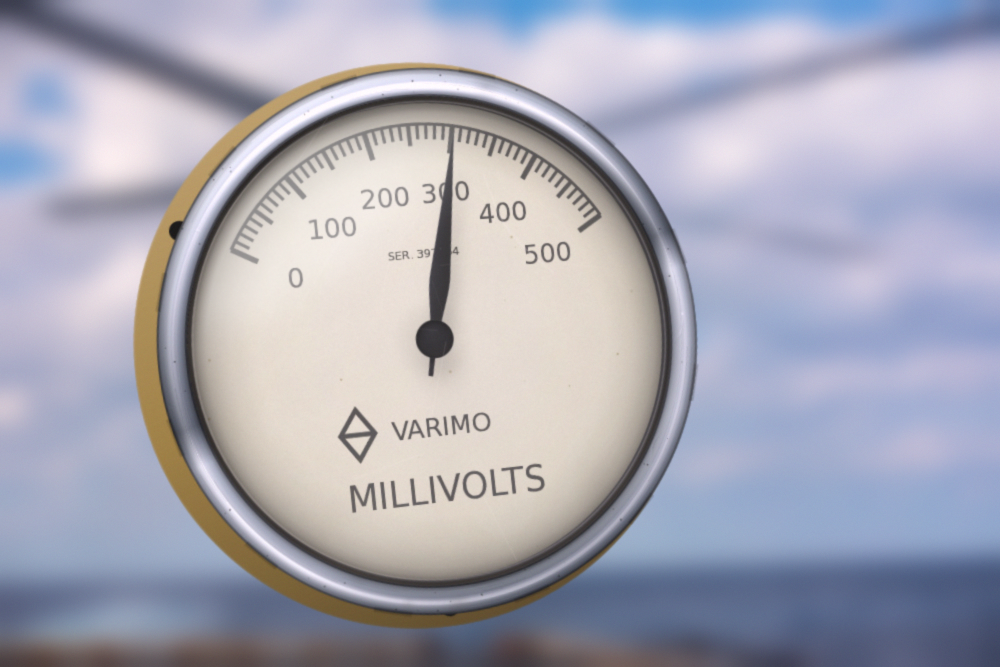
300 mV
